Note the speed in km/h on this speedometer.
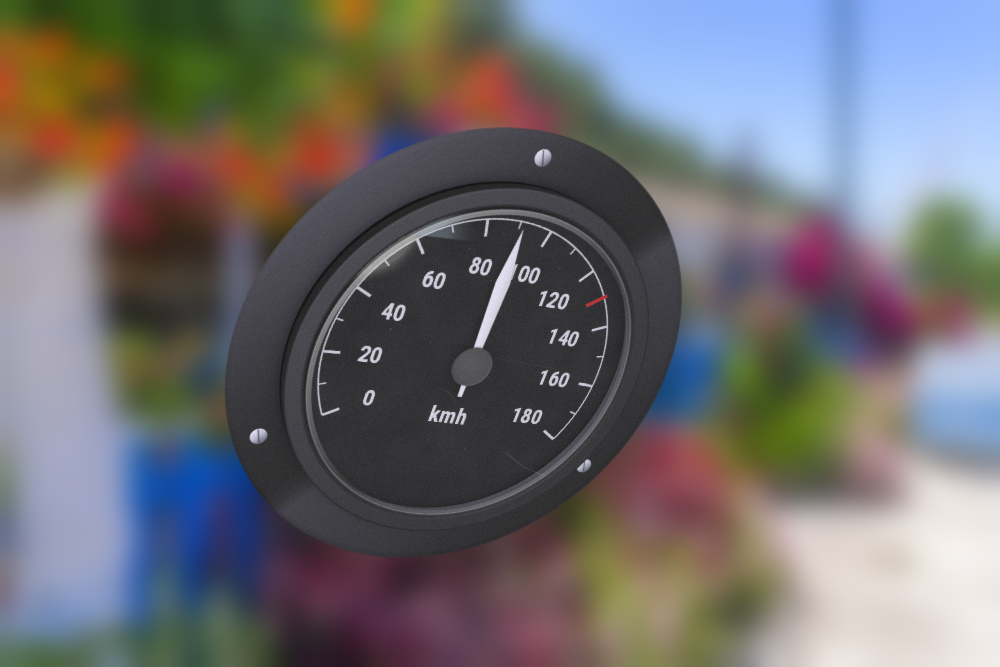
90 km/h
